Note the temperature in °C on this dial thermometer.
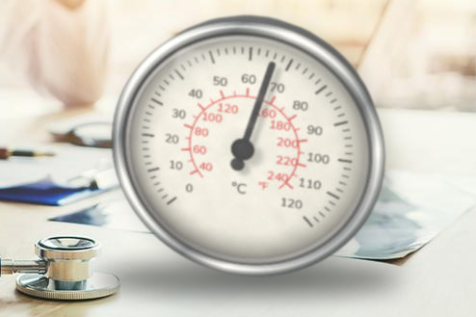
66 °C
